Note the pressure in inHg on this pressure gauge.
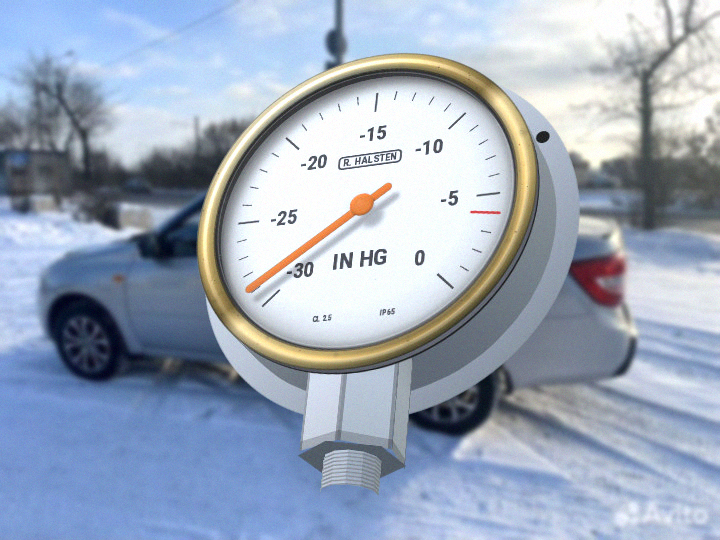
-29 inHg
